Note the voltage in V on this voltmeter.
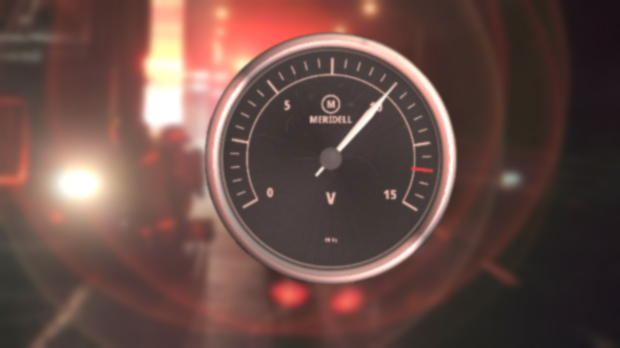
10 V
